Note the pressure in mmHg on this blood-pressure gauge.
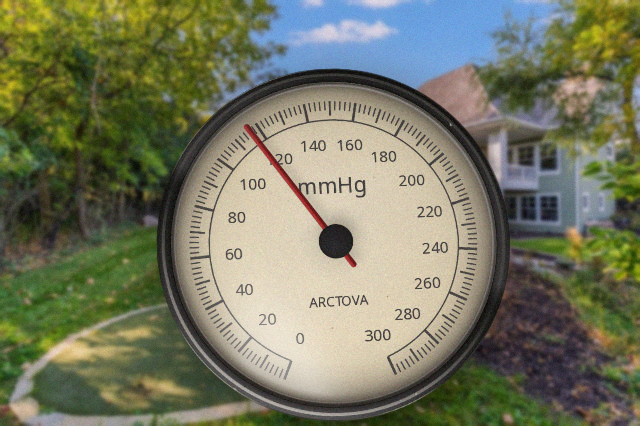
116 mmHg
